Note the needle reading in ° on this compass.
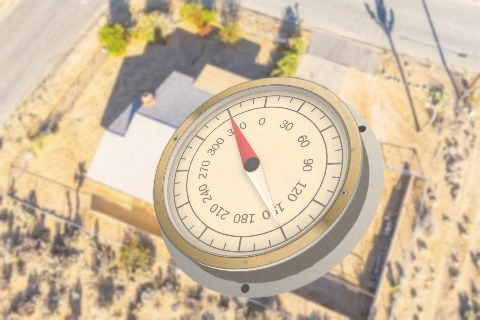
330 °
